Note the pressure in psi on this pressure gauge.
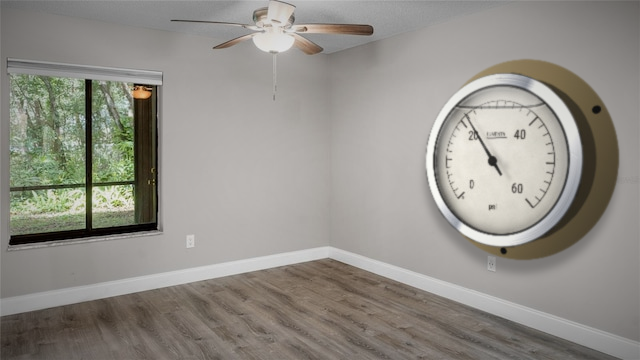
22 psi
